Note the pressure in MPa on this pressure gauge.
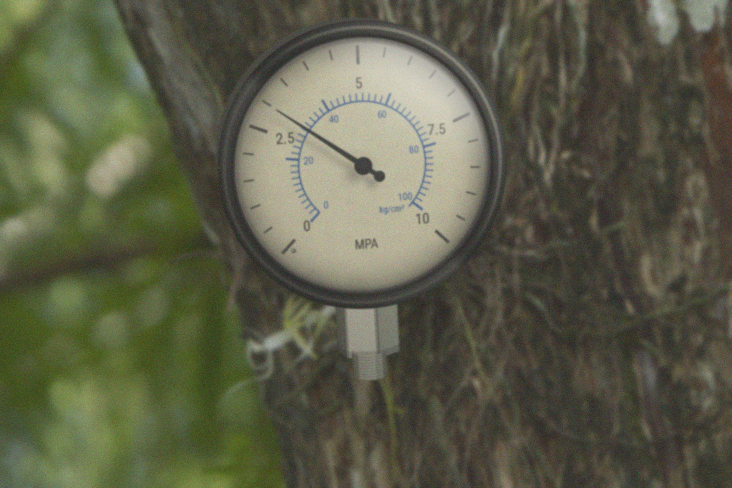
3 MPa
